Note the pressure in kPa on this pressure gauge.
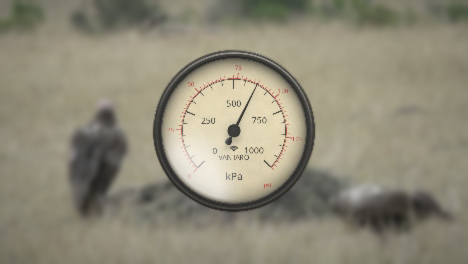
600 kPa
